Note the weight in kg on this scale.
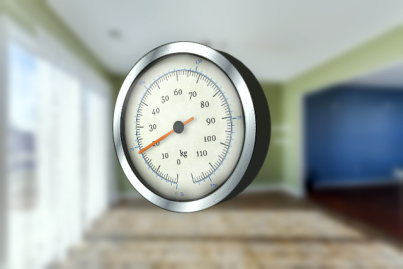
20 kg
